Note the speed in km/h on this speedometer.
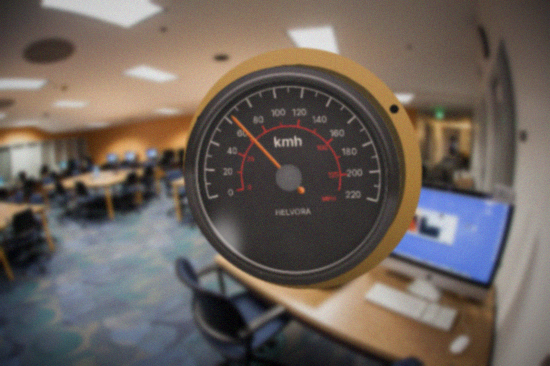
65 km/h
